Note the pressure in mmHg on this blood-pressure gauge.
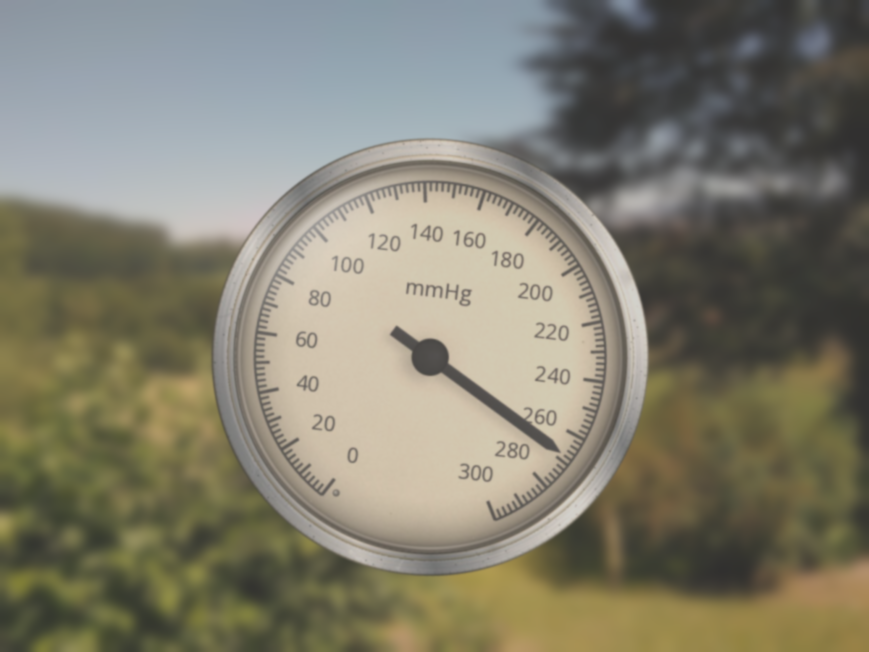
268 mmHg
